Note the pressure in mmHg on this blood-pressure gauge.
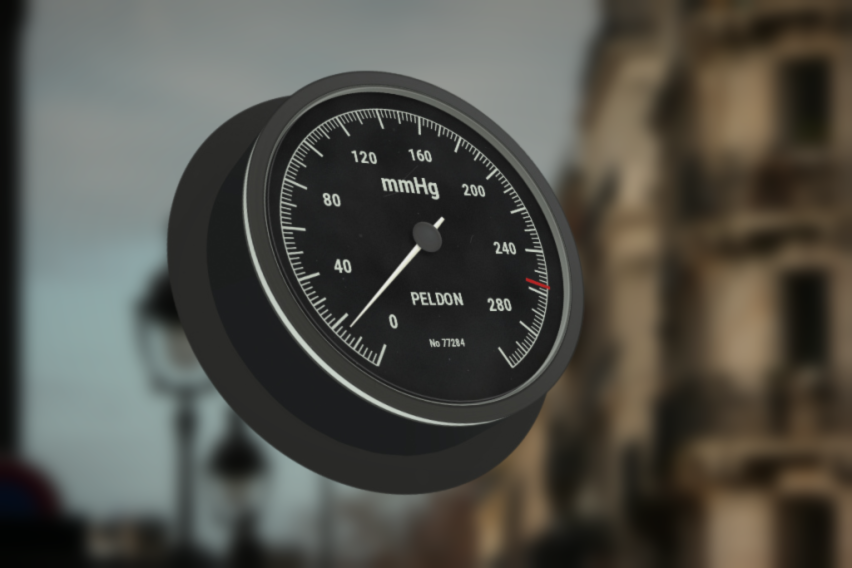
16 mmHg
